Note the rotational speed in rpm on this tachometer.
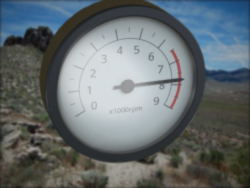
7750 rpm
